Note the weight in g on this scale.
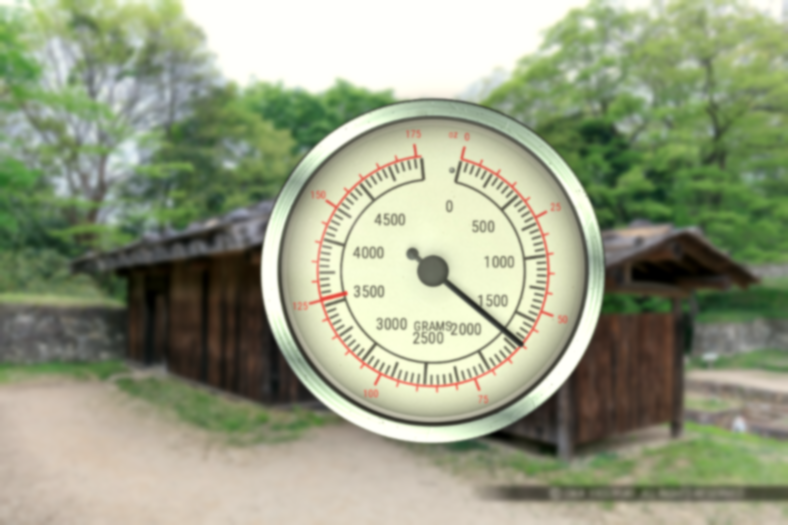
1700 g
